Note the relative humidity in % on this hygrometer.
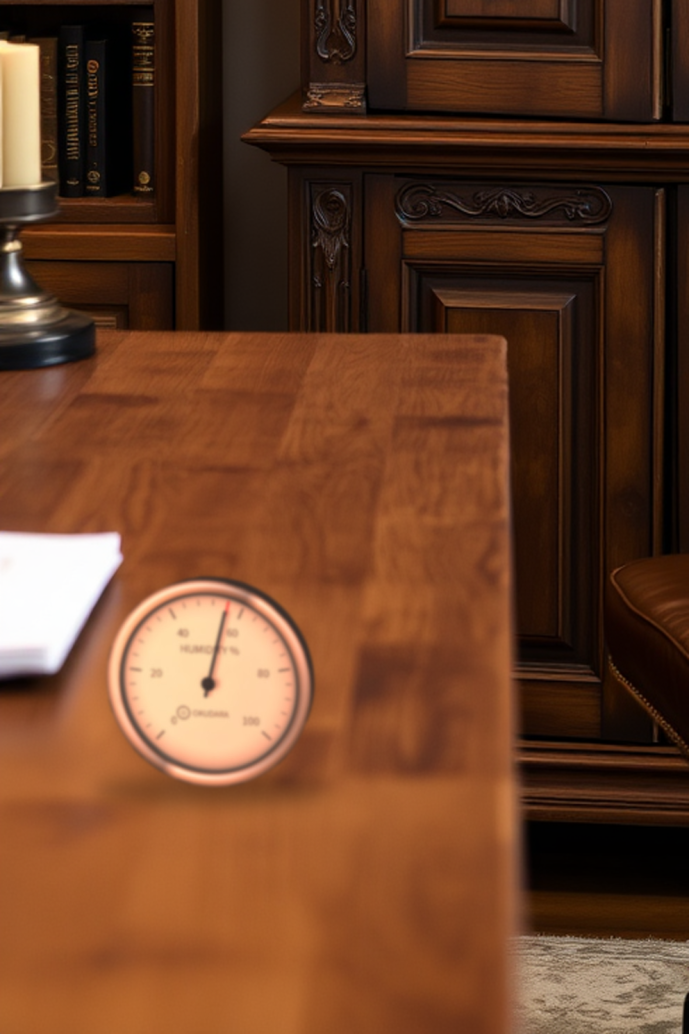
56 %
